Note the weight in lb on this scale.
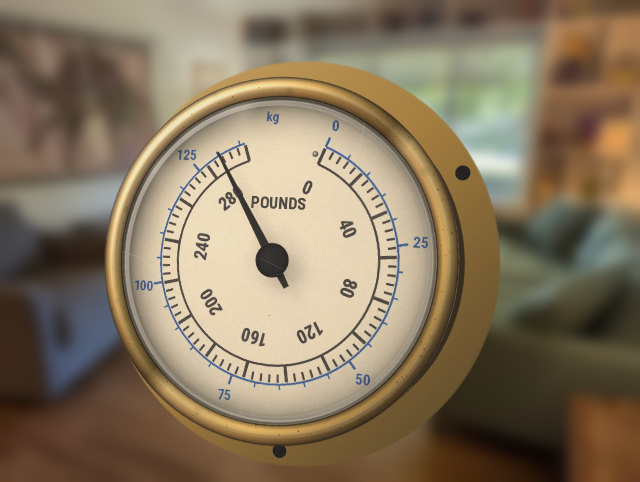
288 lb
